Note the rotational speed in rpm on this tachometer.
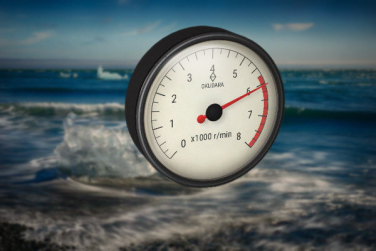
6000 rpm
